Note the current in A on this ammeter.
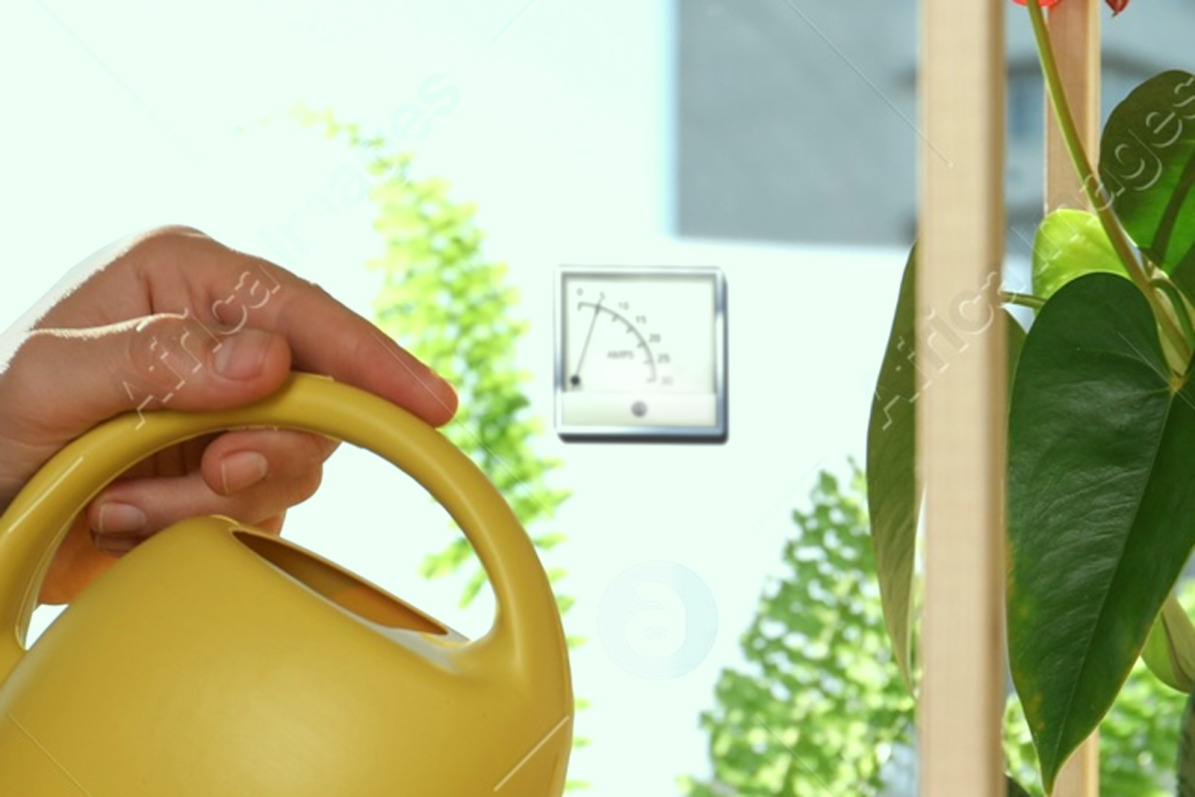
5 A
